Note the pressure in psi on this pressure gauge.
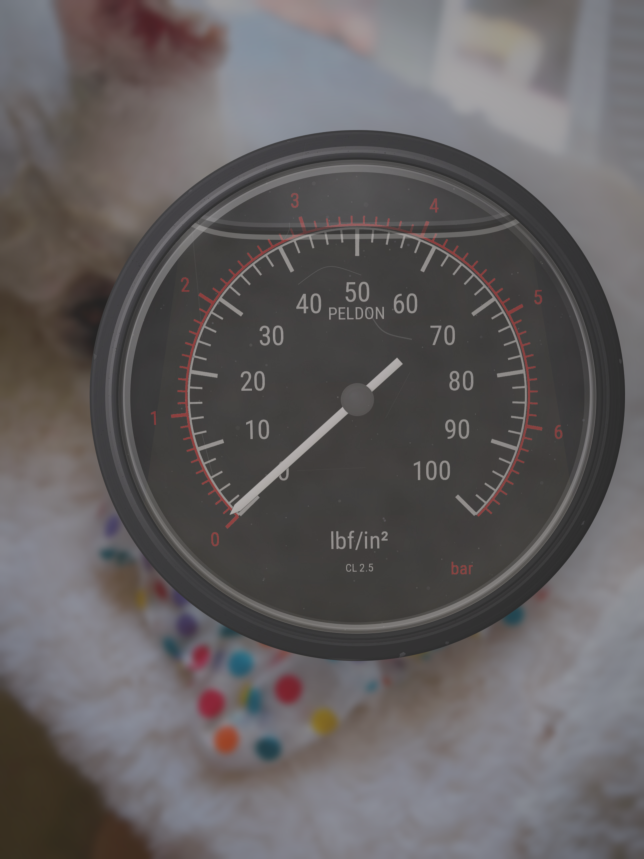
1 psi
